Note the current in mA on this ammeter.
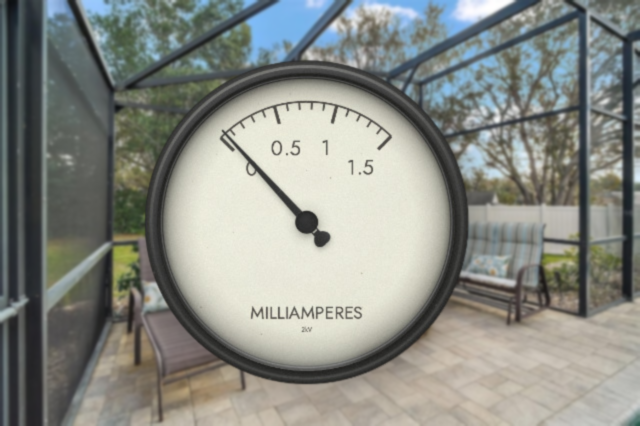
0.05 mA
